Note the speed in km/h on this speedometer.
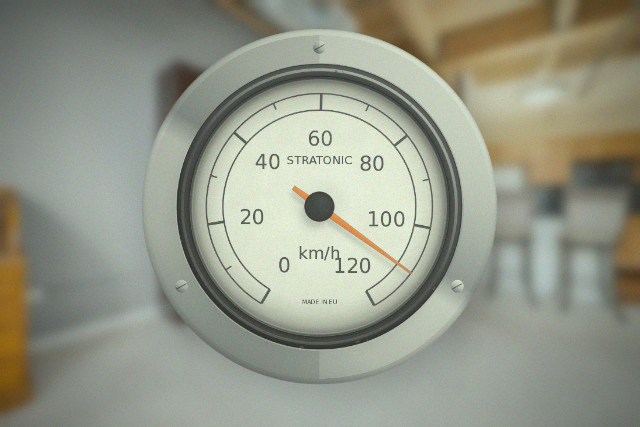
110 km/h
